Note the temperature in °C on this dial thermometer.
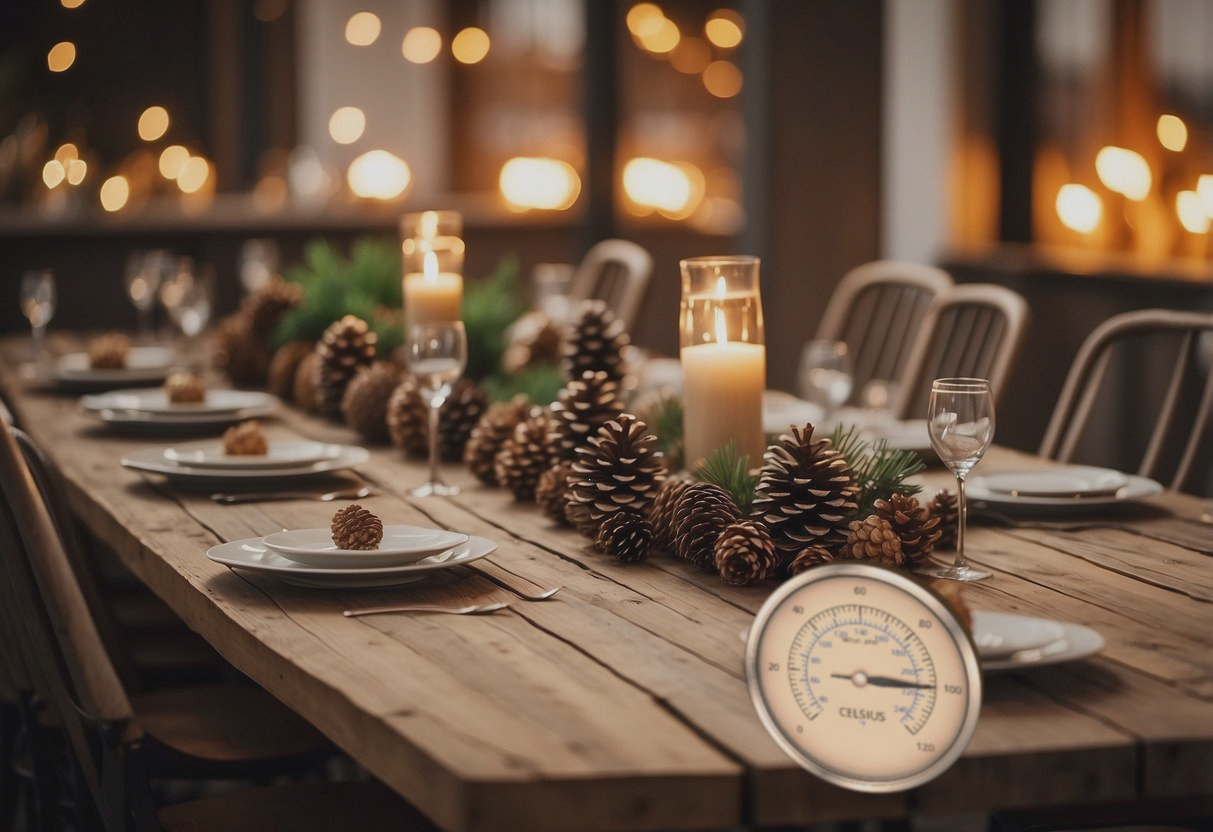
100 °C
